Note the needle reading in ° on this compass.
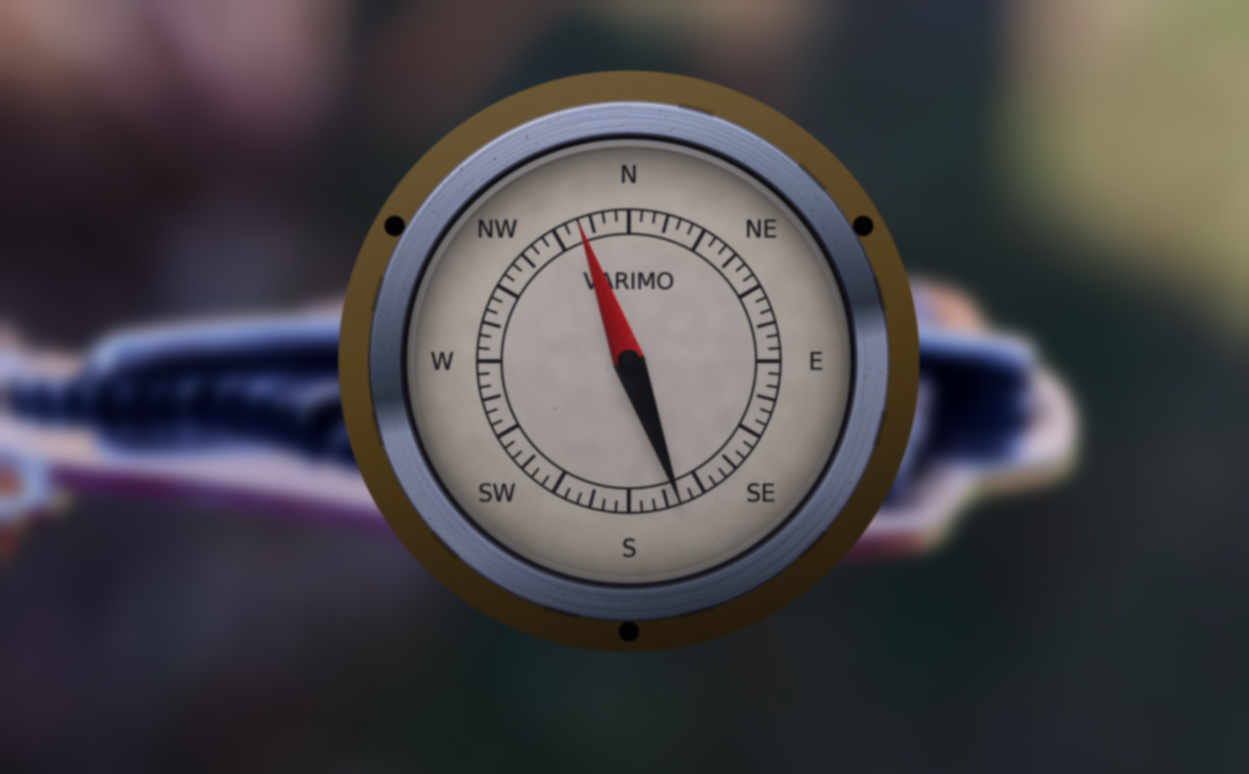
340 °
